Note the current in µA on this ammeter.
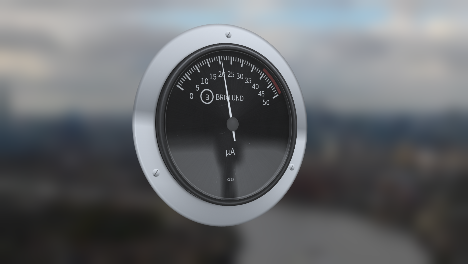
20 µA
